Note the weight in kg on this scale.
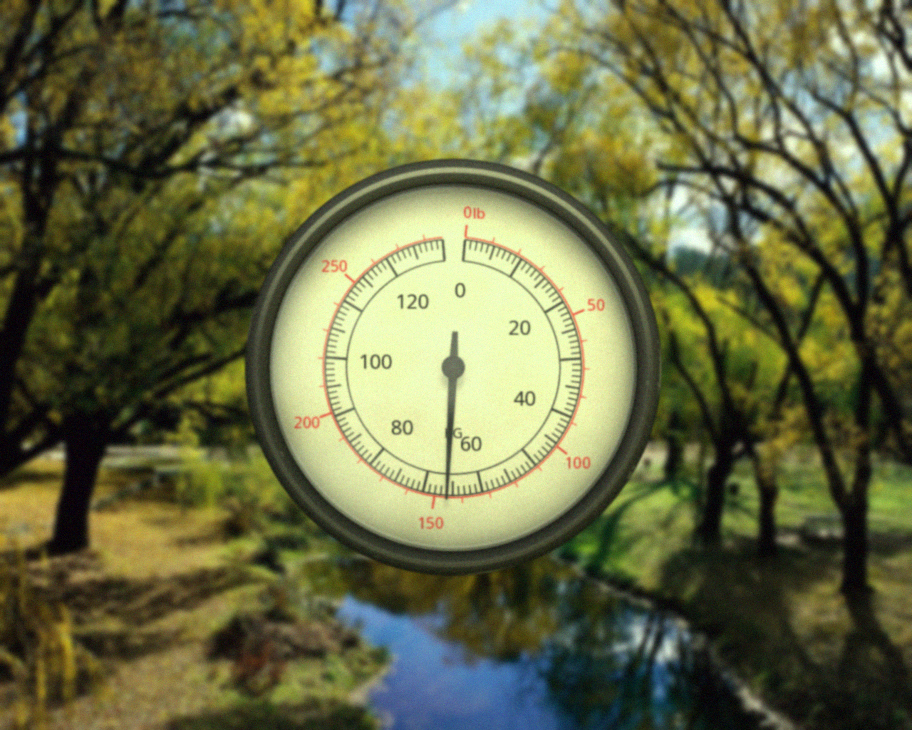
66 kg
